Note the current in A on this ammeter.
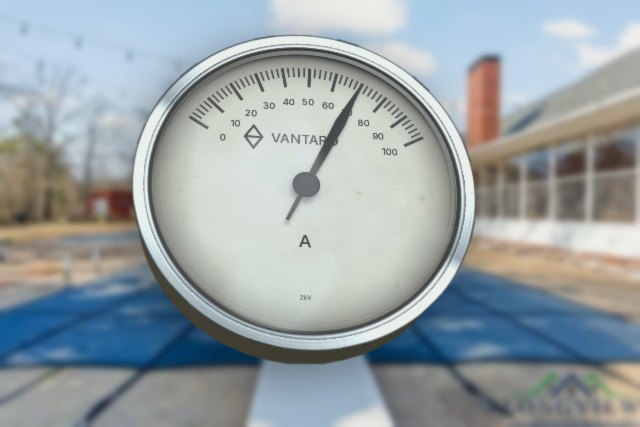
70 A
